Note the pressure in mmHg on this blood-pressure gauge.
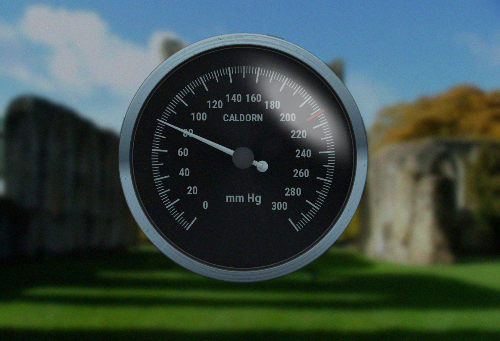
80 mmHg
